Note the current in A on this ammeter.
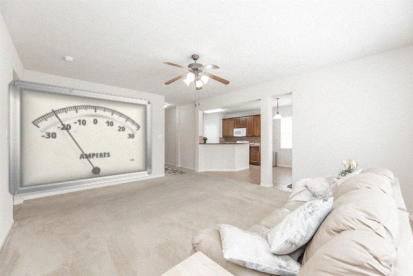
-20 A
